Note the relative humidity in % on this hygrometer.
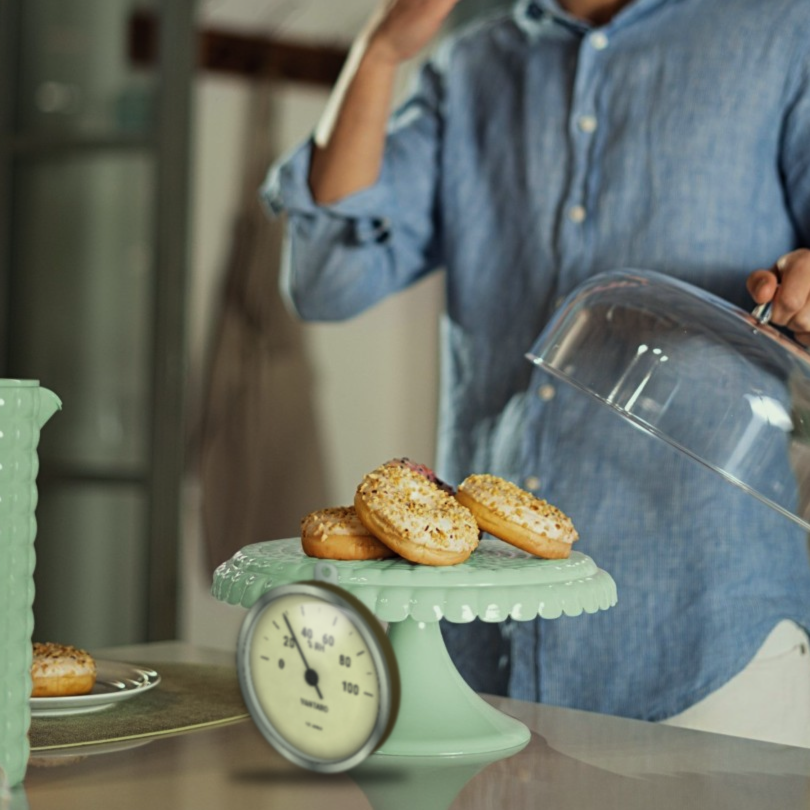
30 %
